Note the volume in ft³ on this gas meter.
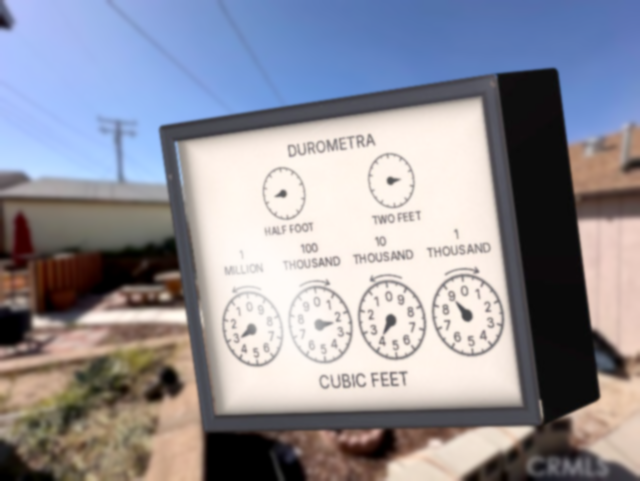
323900 ft³
